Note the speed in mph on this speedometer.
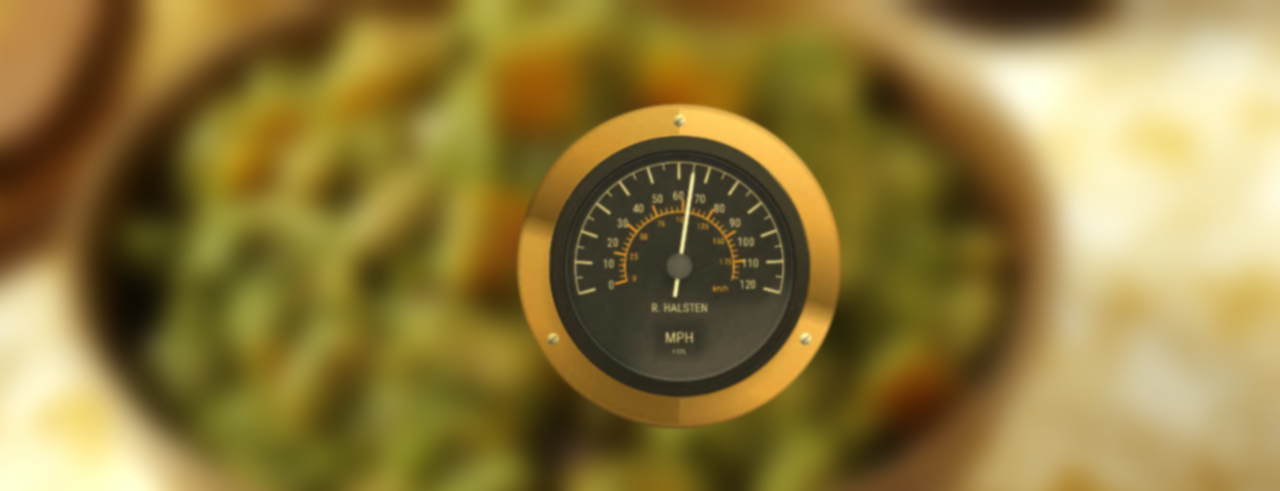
65 mph
